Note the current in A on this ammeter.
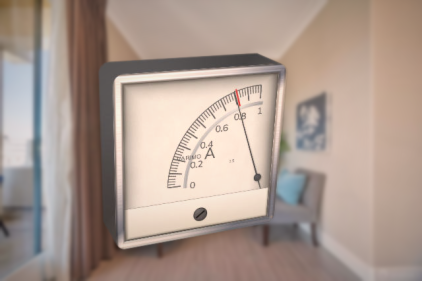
0.8 A
